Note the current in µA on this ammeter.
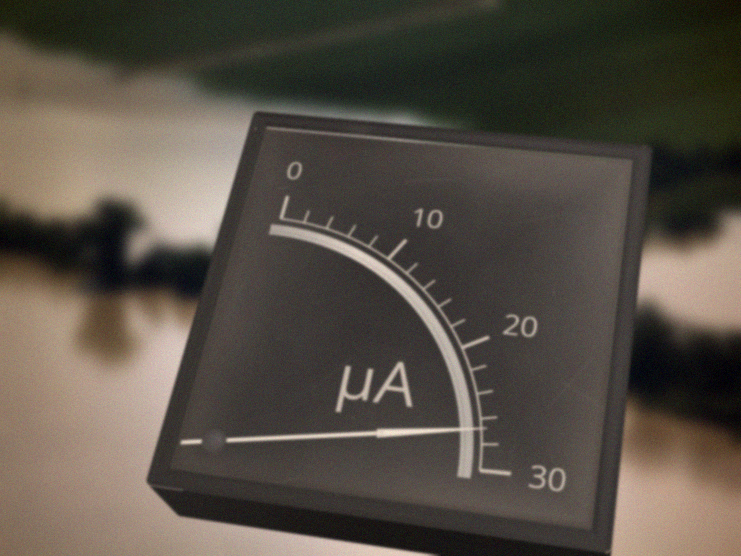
27 µA
